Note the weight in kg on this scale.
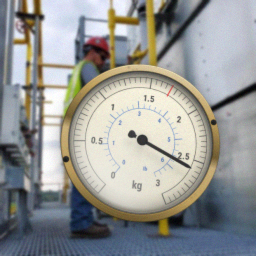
2.6 kg
